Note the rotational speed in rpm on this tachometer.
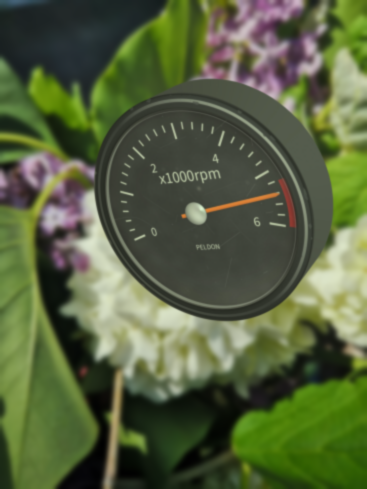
5400 rpm
